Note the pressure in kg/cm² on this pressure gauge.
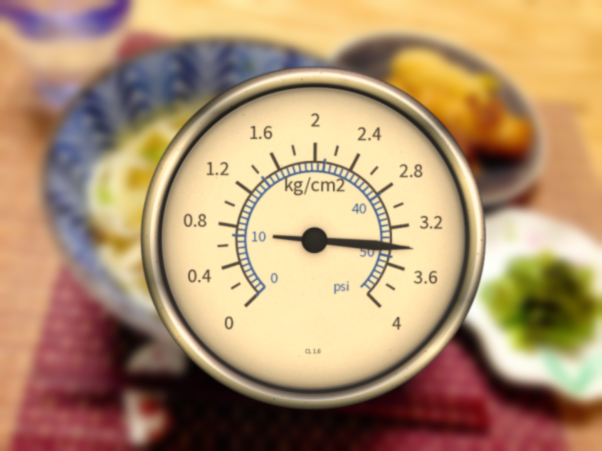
3.4 kg/cm²
